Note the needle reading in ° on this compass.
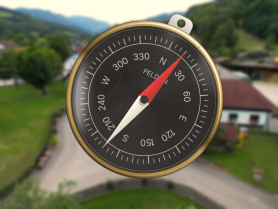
15 °
